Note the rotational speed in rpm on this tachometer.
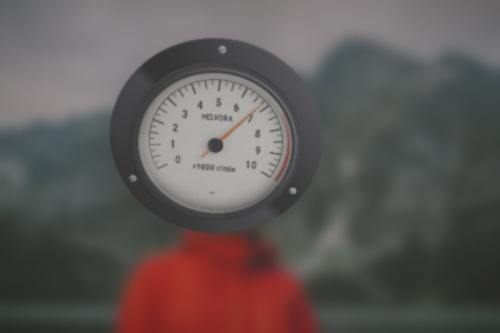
6750 rpm
